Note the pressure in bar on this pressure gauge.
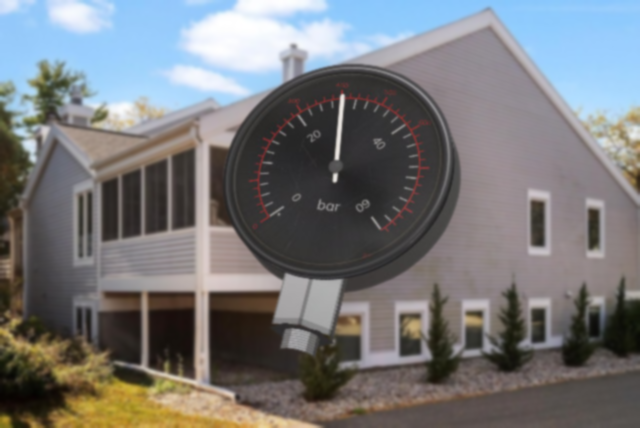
28 bar
